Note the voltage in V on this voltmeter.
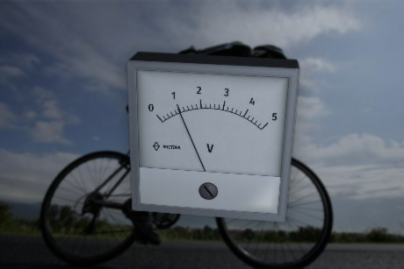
1 V
